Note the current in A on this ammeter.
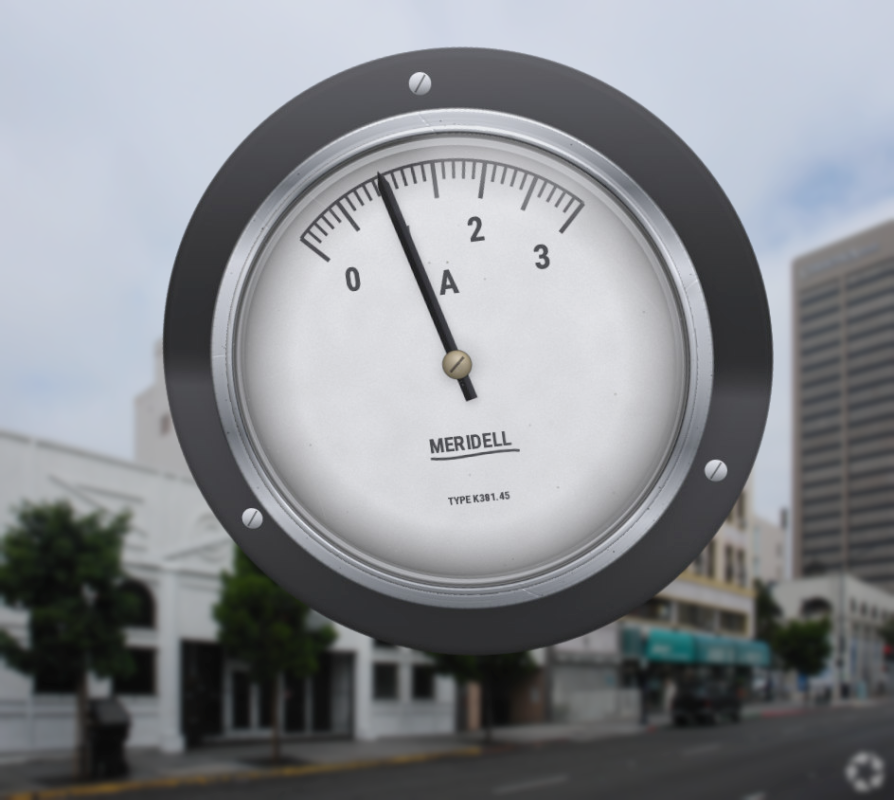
1 A
